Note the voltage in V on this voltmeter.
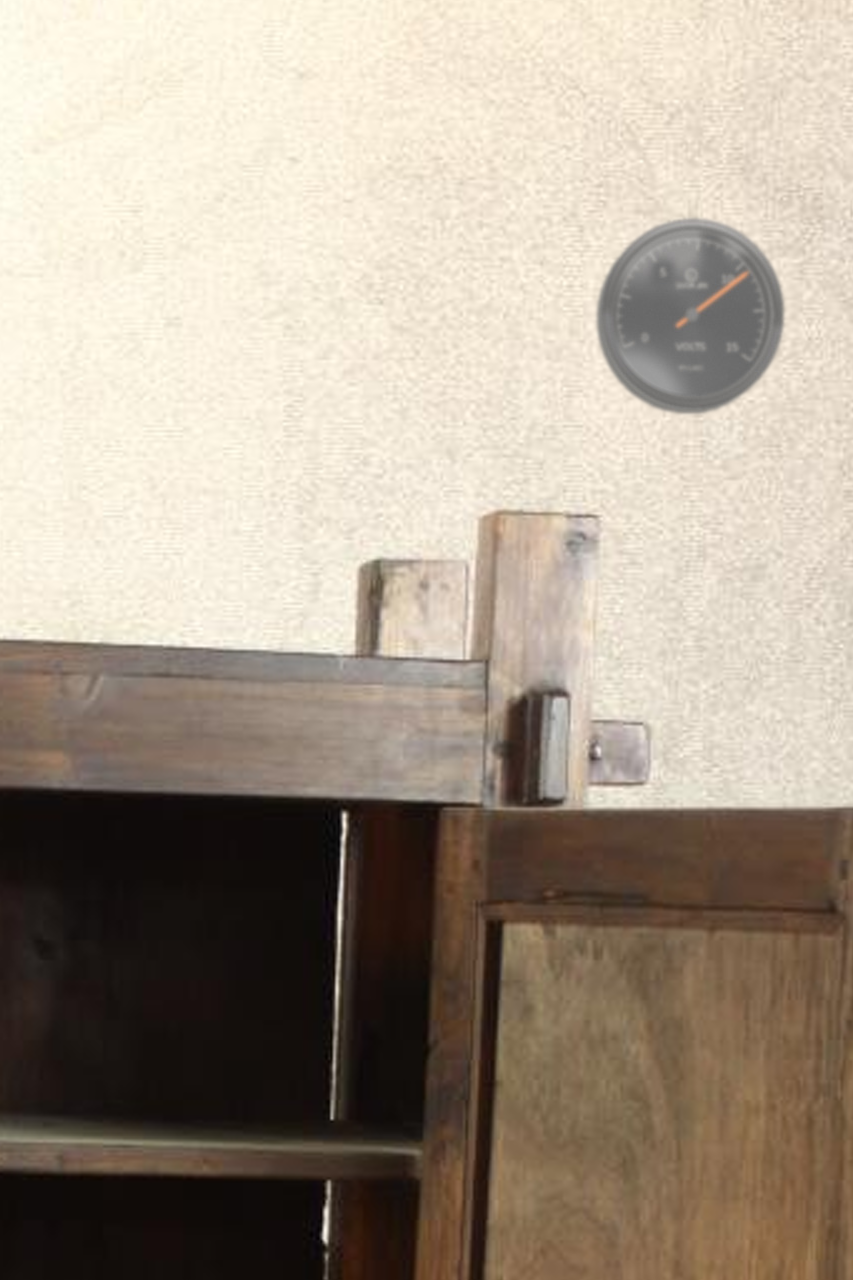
10.5 V
